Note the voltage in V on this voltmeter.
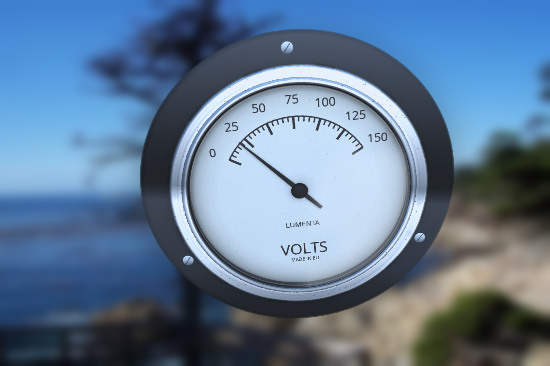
20 V
